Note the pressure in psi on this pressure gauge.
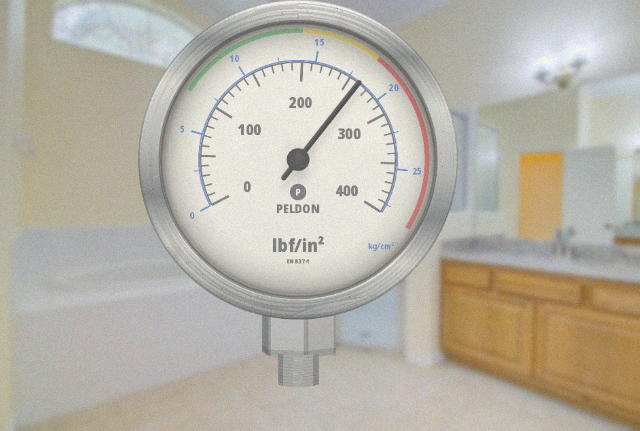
260 psi
